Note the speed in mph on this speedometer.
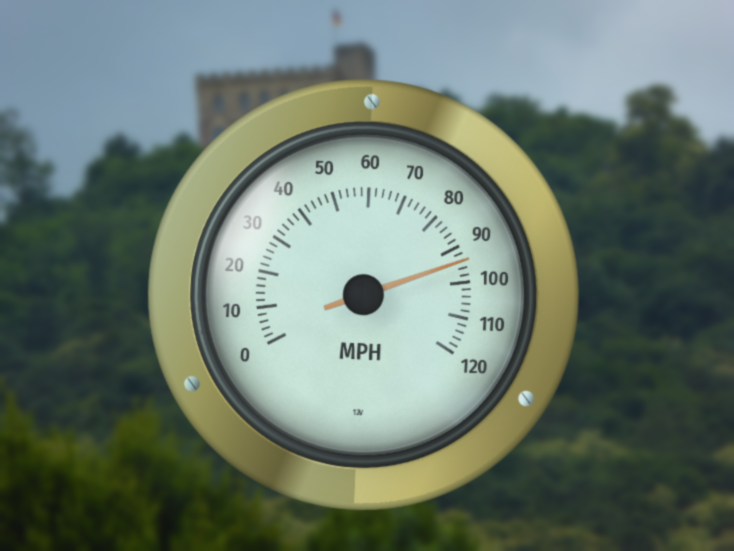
94 mph
